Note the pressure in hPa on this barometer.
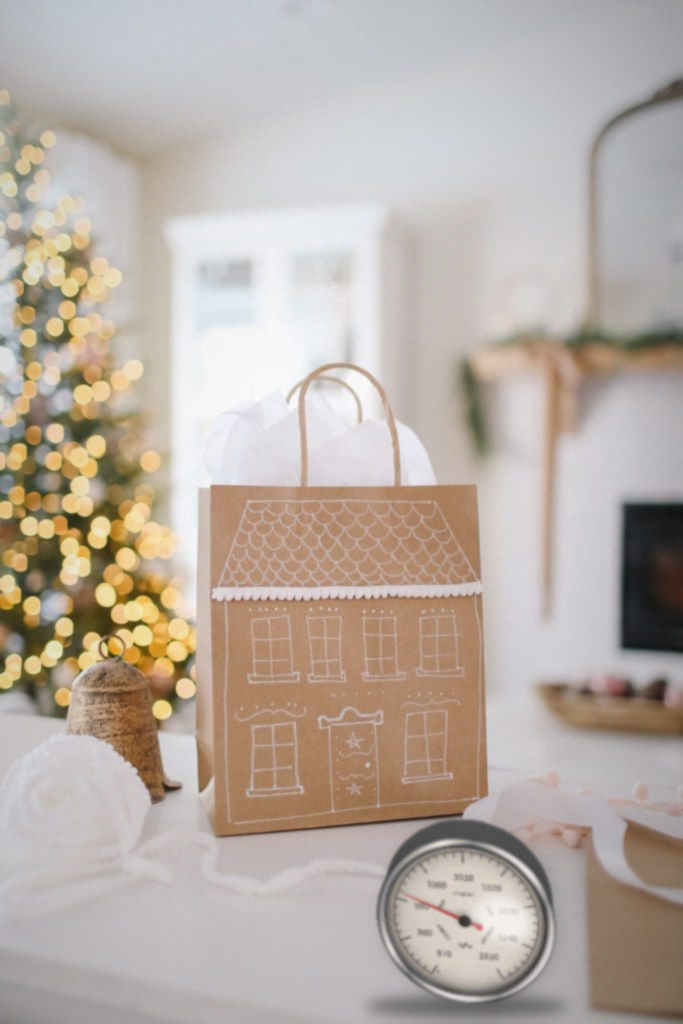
992 hPa
